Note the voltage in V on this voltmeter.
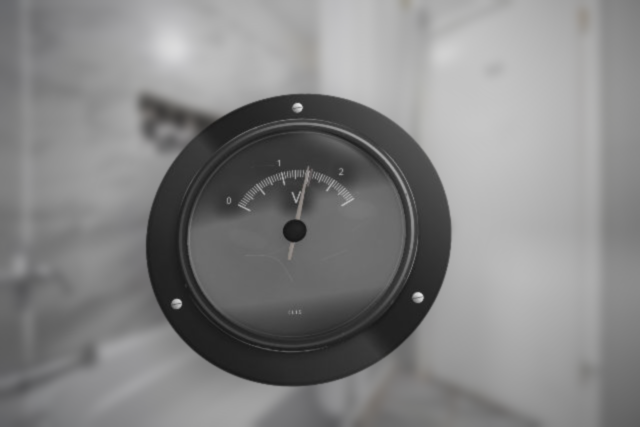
1.5 V
